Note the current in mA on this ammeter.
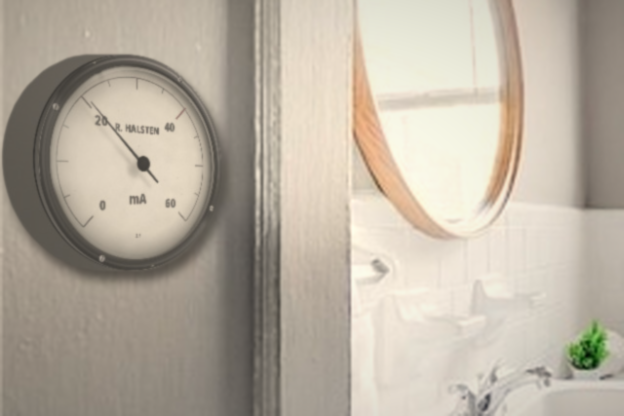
20 mA
